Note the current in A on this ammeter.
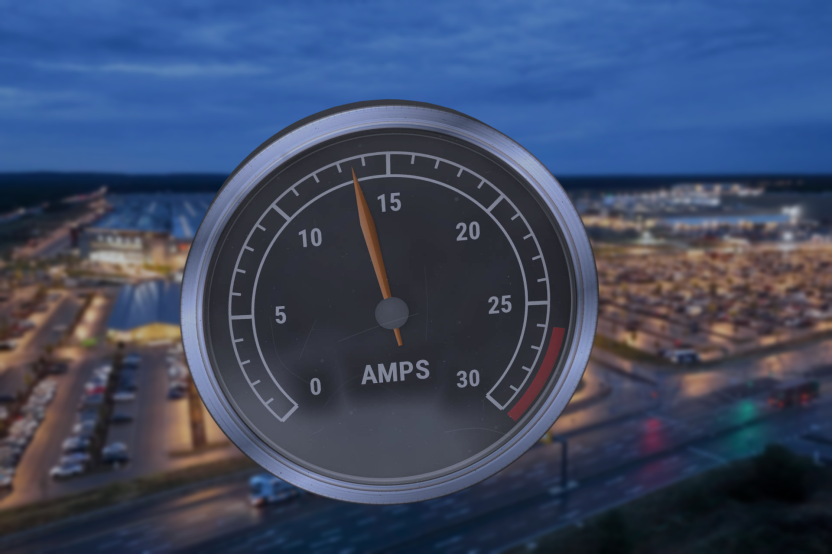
13.5 A
